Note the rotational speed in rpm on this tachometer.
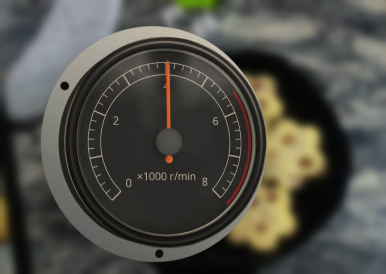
4000 rpm
